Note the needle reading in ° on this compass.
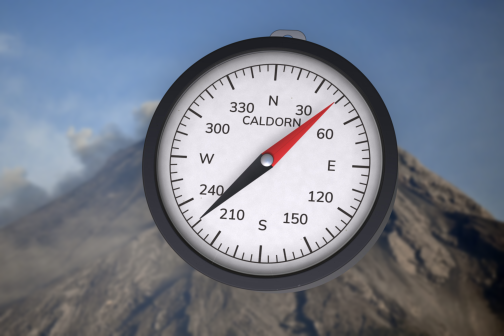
45 °
